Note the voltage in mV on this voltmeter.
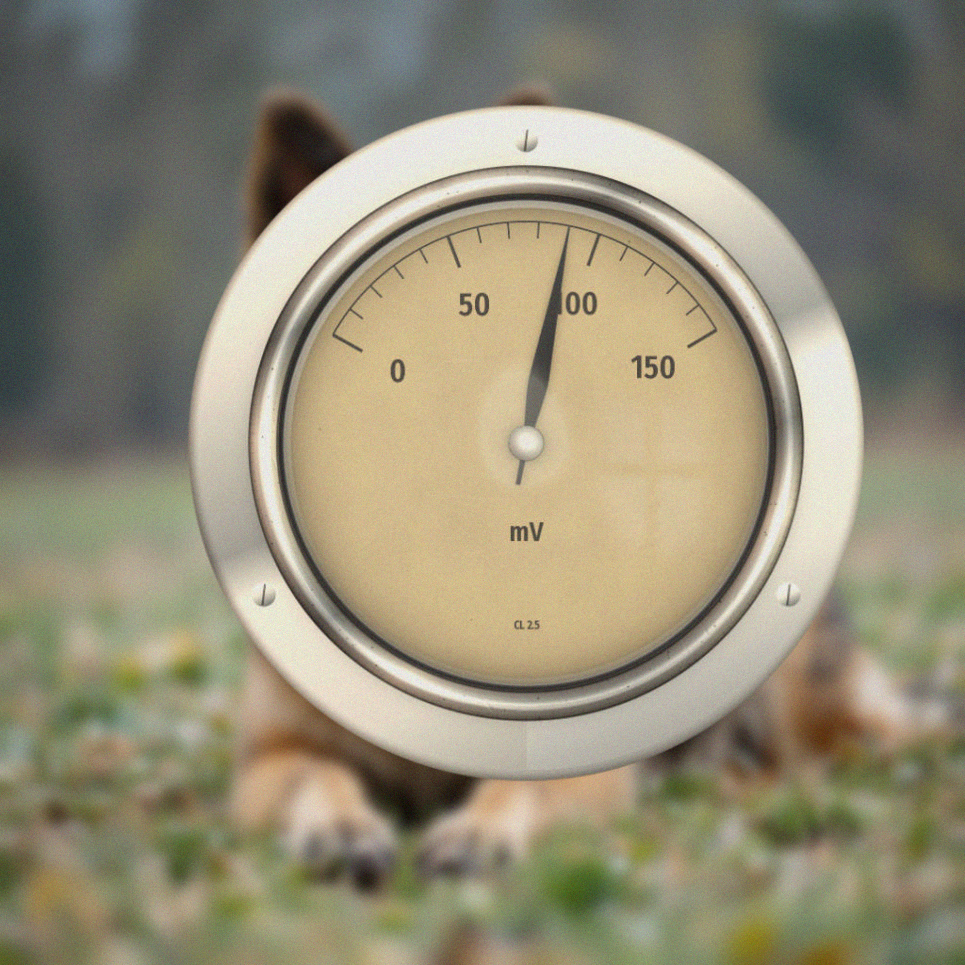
90 mV
